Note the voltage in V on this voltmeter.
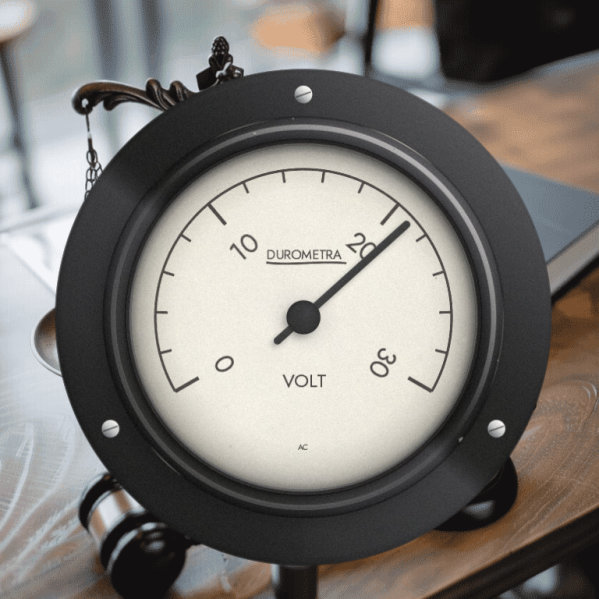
21 V
